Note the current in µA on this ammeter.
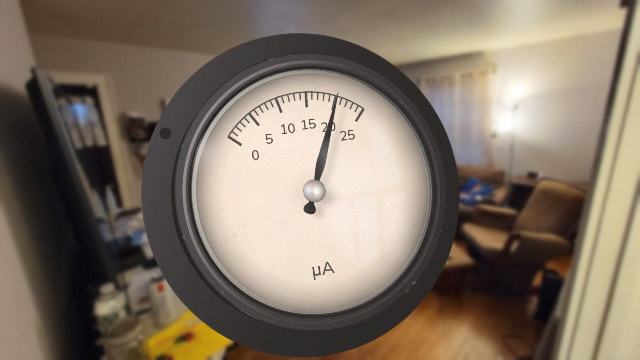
20 µA
